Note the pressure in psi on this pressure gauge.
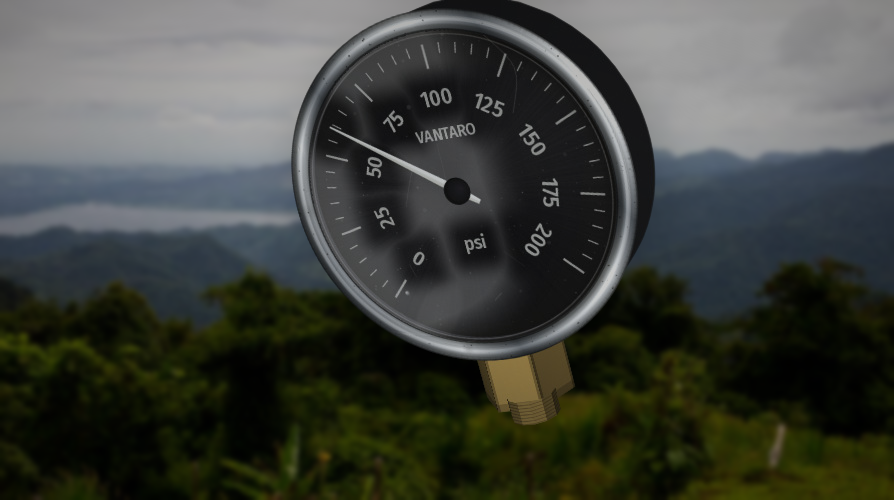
60 psi
